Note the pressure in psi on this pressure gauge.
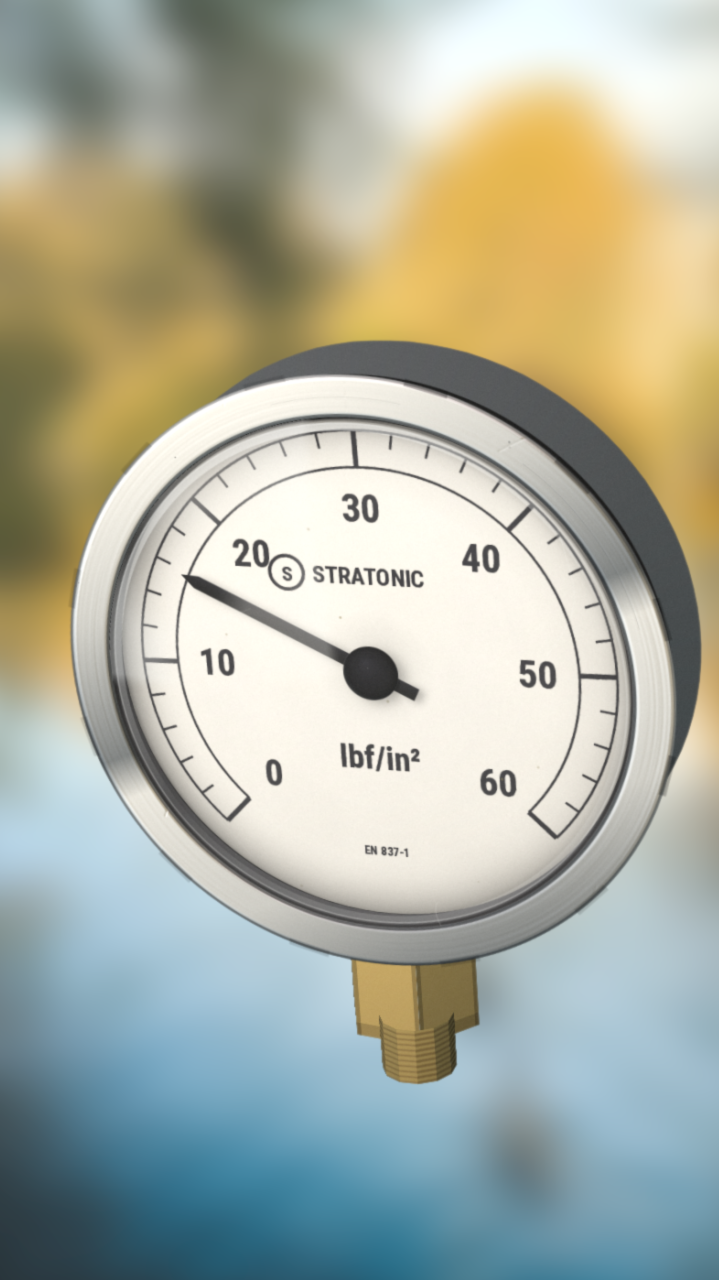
16 psi
